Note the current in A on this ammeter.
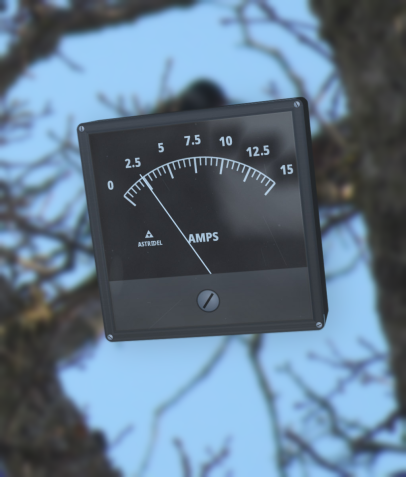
2.5 A
